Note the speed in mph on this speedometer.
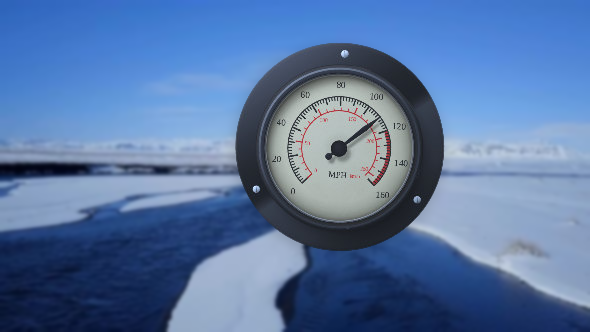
110 mph
